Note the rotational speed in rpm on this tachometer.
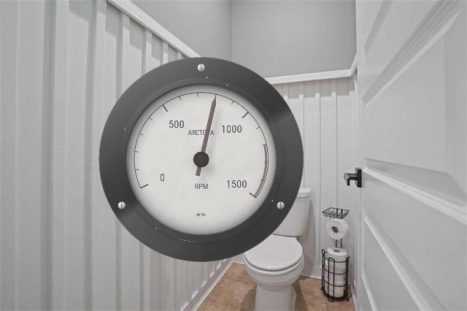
800 rpm
